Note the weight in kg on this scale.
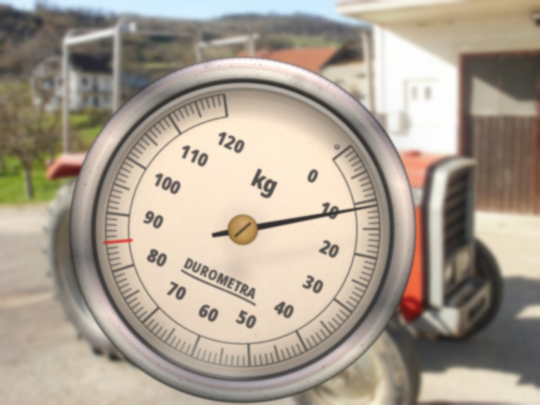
11 kg
